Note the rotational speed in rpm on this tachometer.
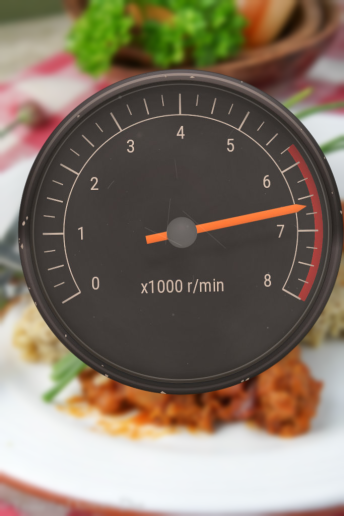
6625 rpm
